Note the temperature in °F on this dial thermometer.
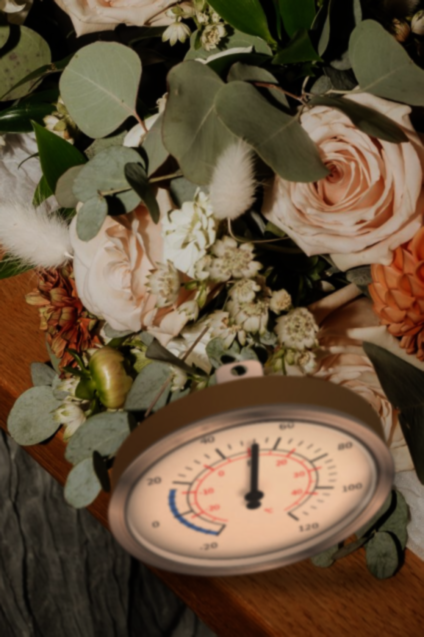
52 °F
